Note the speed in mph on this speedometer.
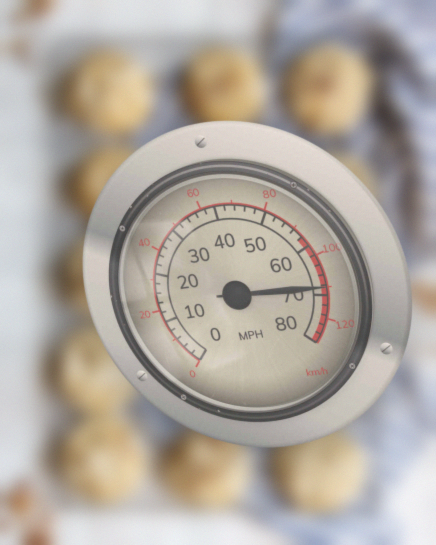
68 mph
